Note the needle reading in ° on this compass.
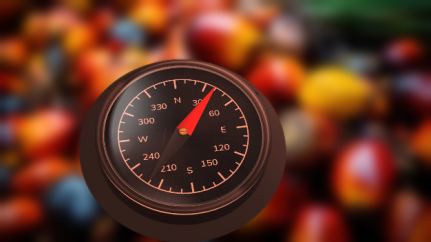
40 °
